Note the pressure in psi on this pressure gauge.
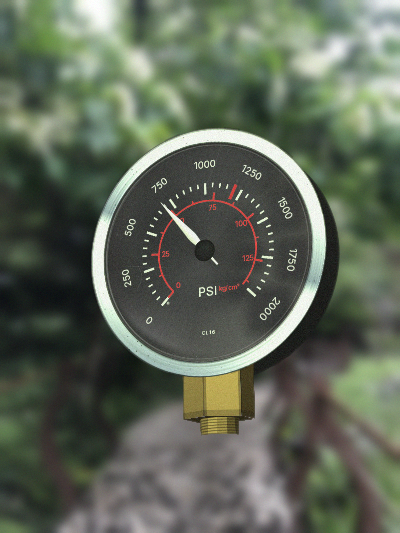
700 psi
